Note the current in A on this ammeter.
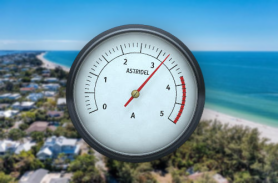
3.2 A
